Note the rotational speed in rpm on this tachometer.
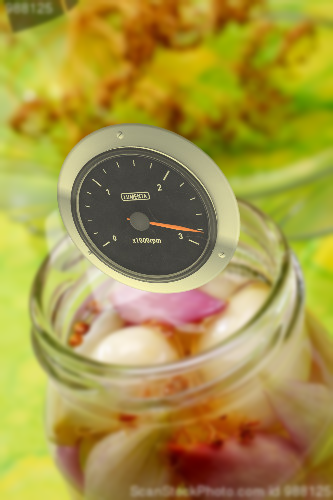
2800 rpm
